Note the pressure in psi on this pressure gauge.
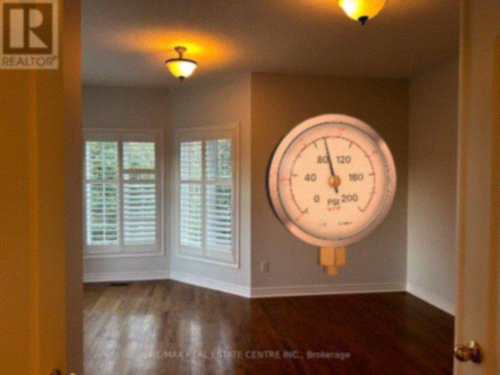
90 psi
